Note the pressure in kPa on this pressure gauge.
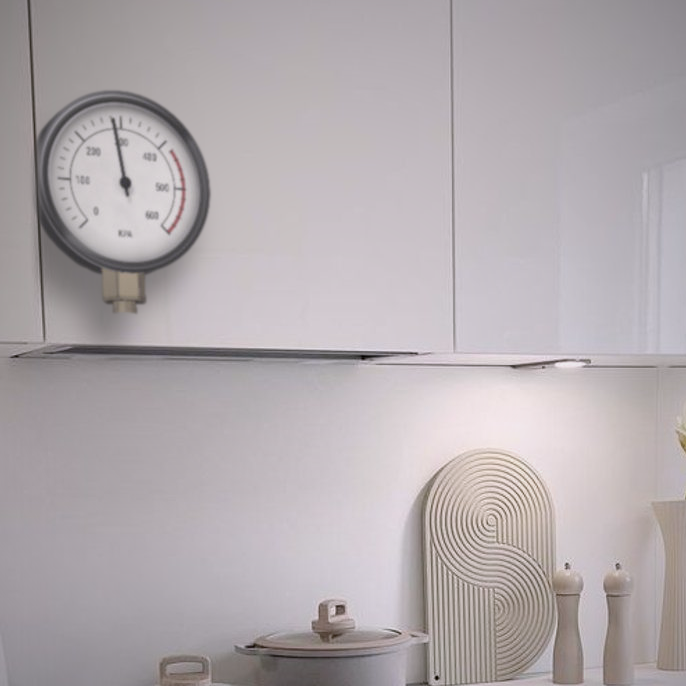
280 kPa
